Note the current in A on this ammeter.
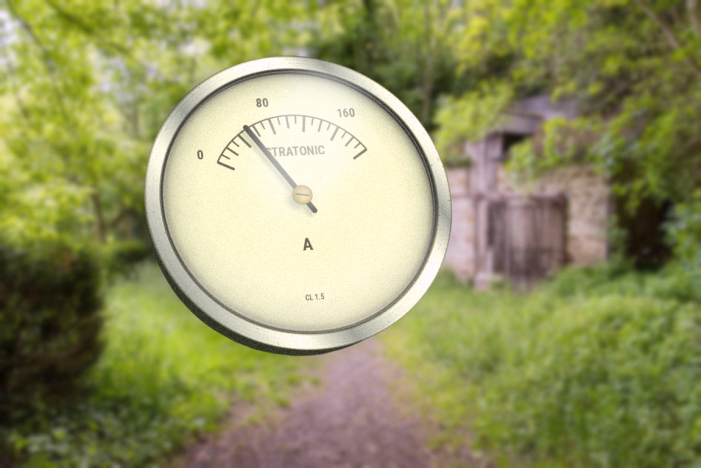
50 A
